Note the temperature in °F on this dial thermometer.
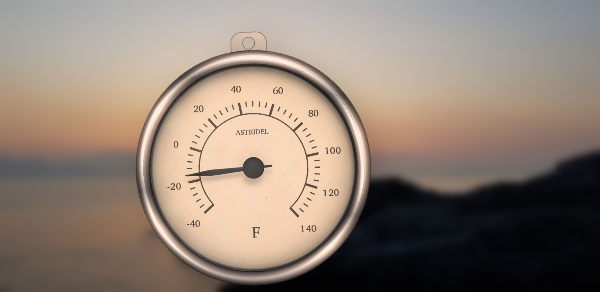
-16 °F
